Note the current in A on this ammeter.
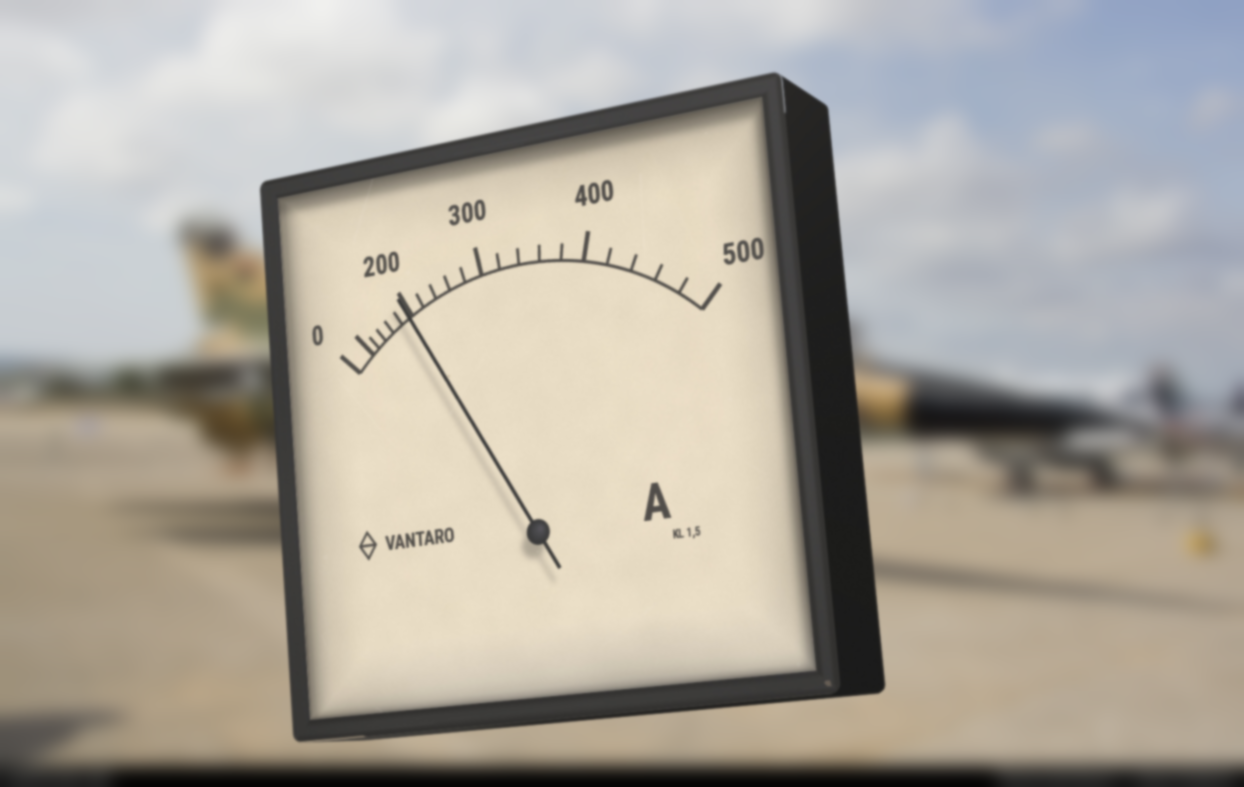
200 A
